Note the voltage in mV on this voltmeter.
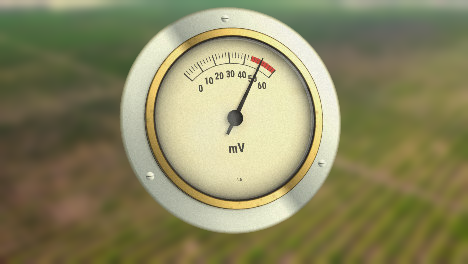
50 mV
